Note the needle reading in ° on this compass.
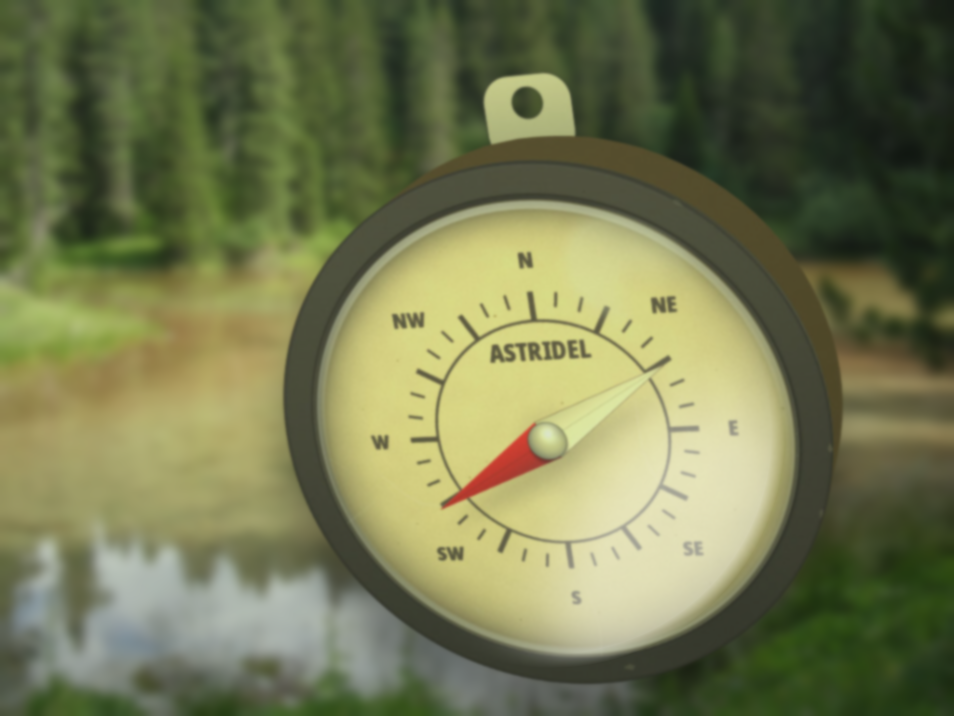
240 °
